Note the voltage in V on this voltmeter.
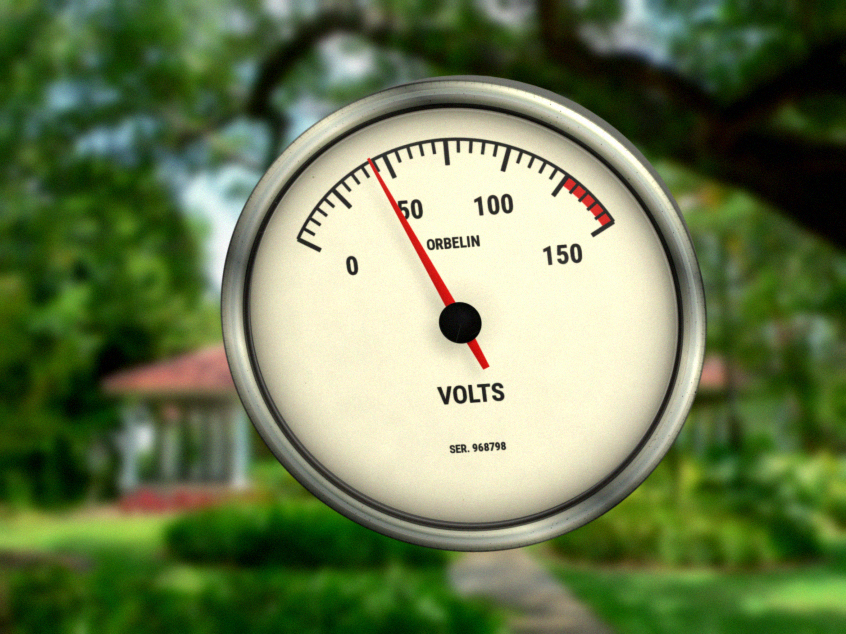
45 V
